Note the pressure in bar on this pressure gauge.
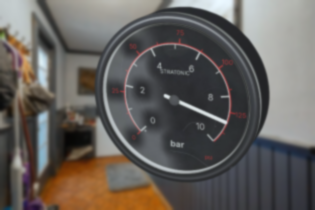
9 bar
